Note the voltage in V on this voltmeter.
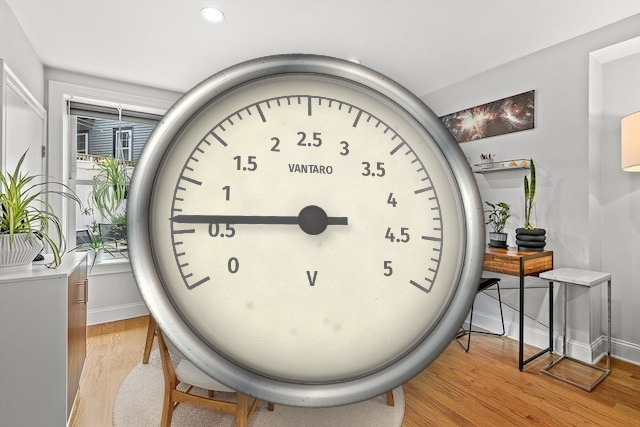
0.6 V
